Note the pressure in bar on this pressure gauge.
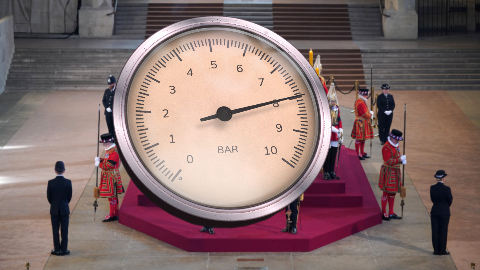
8 bar
